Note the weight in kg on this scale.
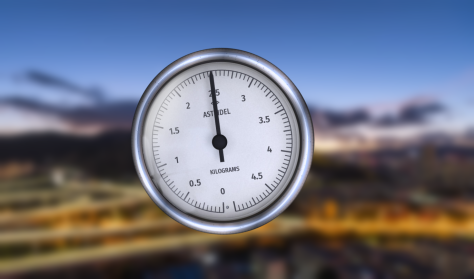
2.5 kg
